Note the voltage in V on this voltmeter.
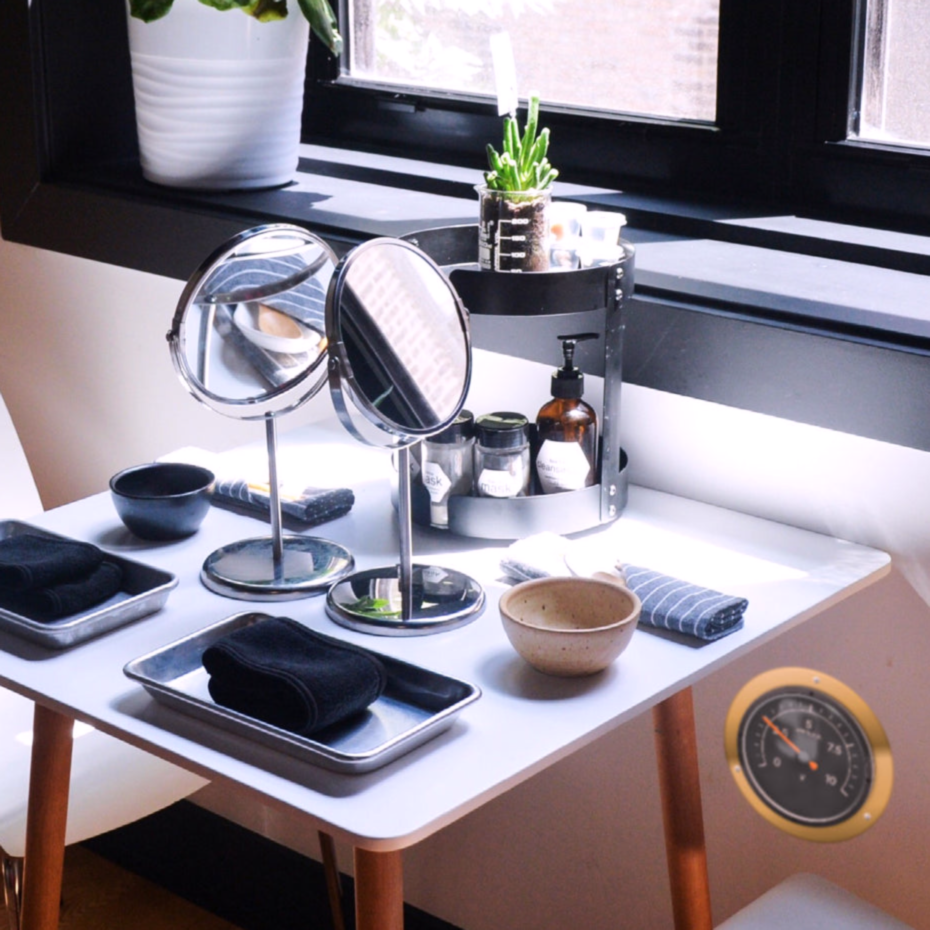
2.5 V
